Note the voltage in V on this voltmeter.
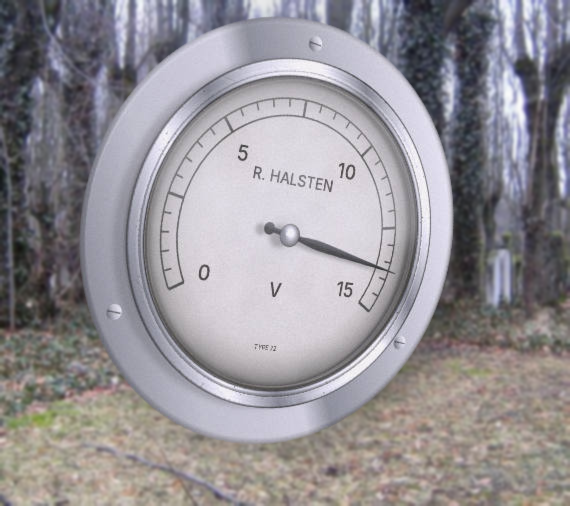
13.75 V
